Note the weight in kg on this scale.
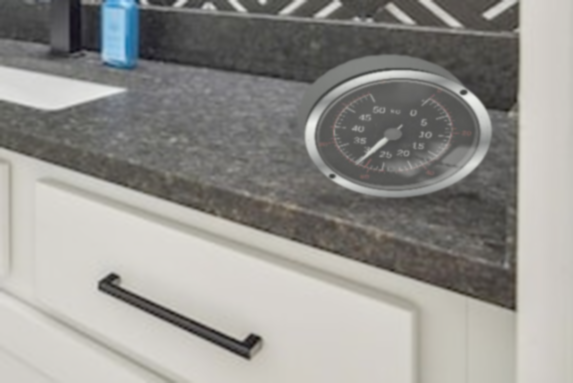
30 kg
